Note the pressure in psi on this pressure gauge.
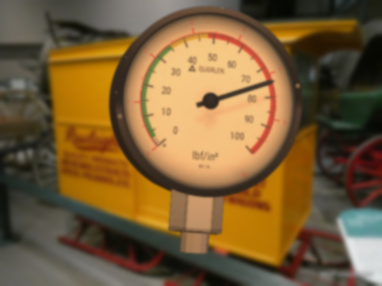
75 psi
